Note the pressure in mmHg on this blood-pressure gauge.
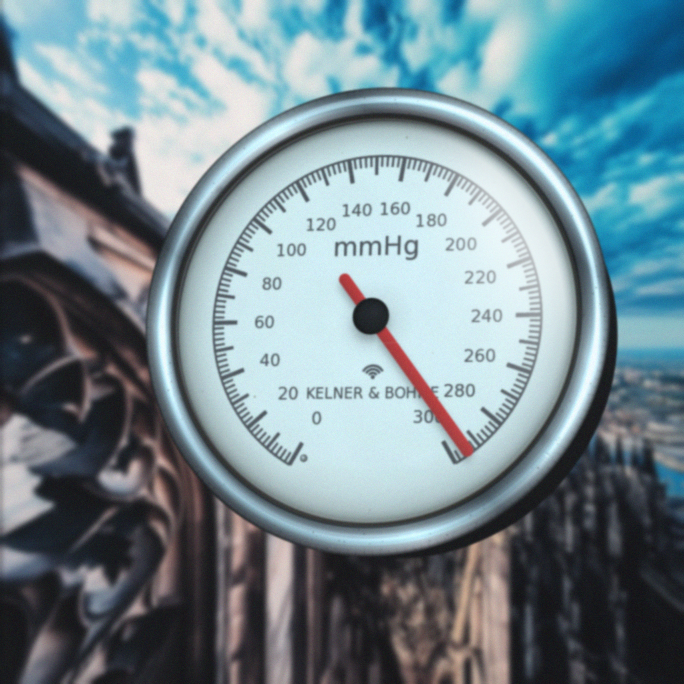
294 mmHg
